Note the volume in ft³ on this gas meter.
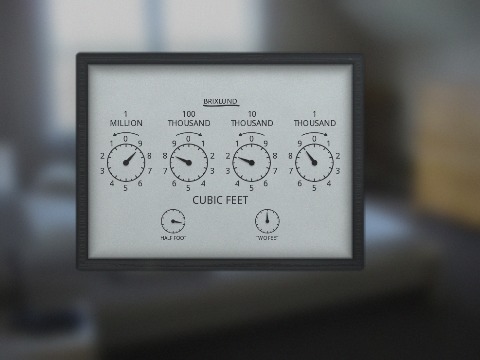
881900 ft³
